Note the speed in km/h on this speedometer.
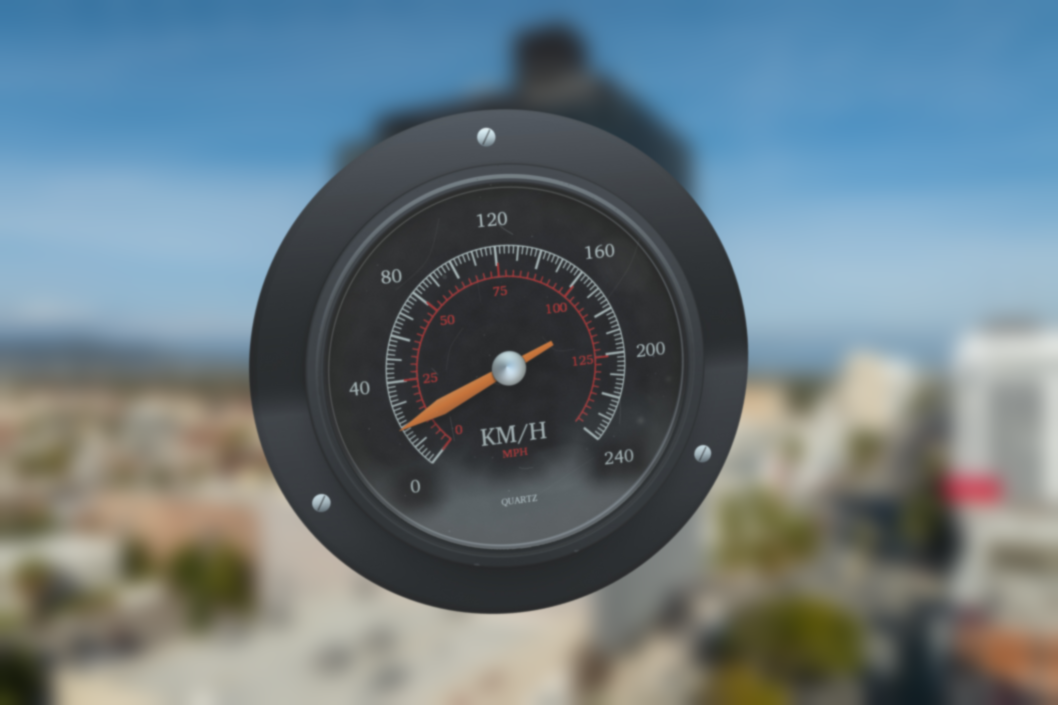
20 km/h
